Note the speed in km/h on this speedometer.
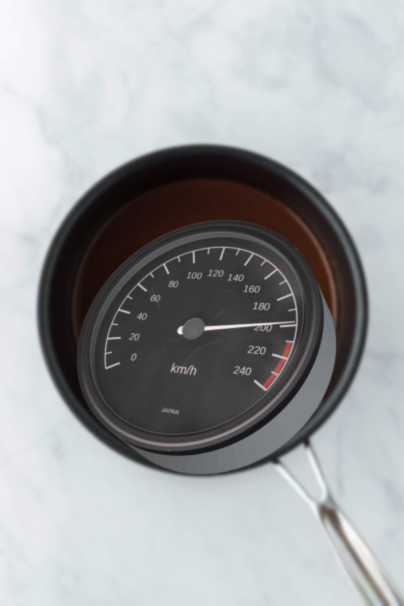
200 km/h
